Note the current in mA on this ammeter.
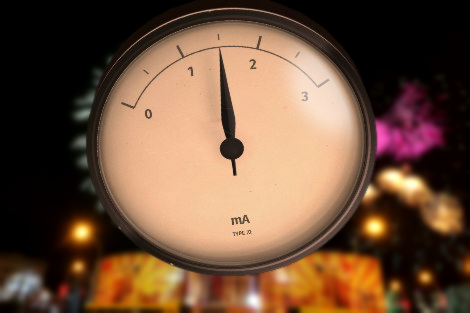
1.5 mA
